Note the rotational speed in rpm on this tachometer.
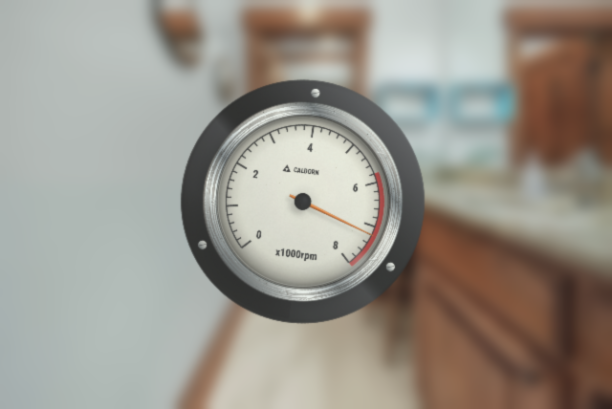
7200 rpm
